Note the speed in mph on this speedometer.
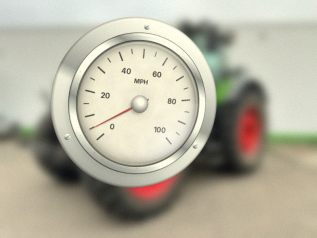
5 mph
